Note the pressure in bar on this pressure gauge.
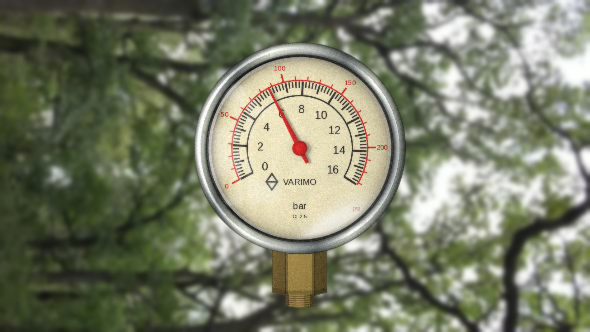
6 bar
